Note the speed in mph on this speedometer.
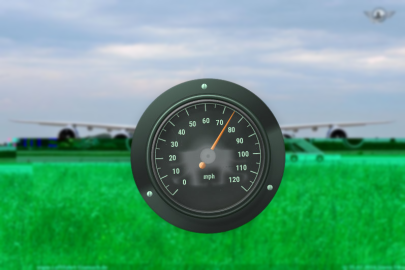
75 mph
